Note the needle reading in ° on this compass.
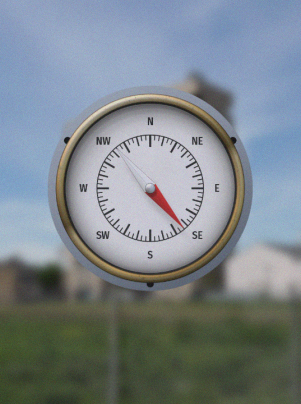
140 °
